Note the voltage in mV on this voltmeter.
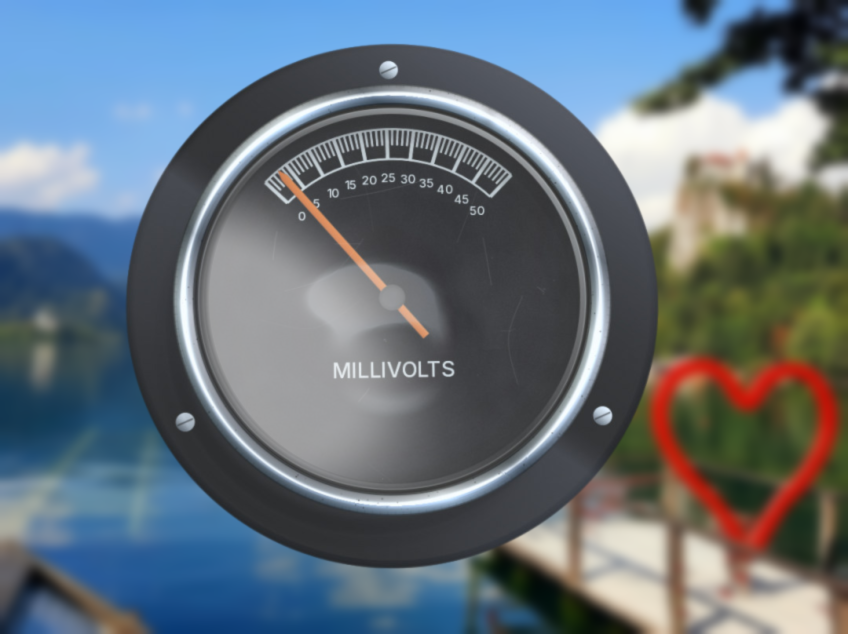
3 mV
